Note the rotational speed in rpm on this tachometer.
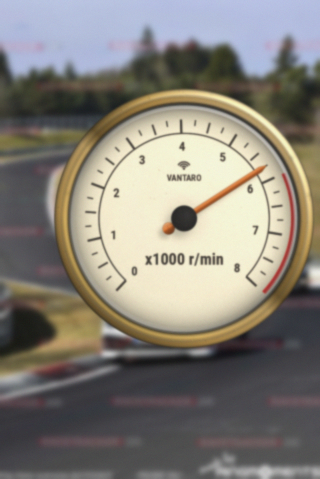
5750 rpm
